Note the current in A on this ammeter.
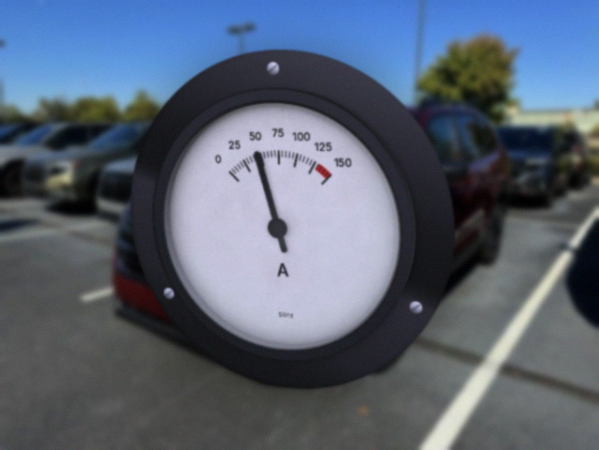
50 A
